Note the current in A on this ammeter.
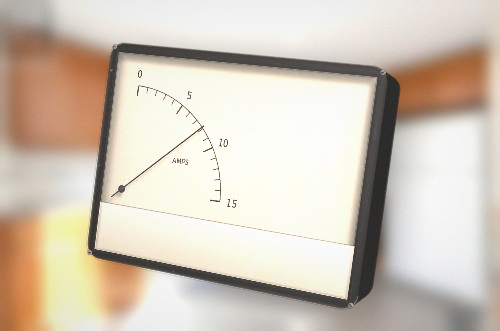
8 A
